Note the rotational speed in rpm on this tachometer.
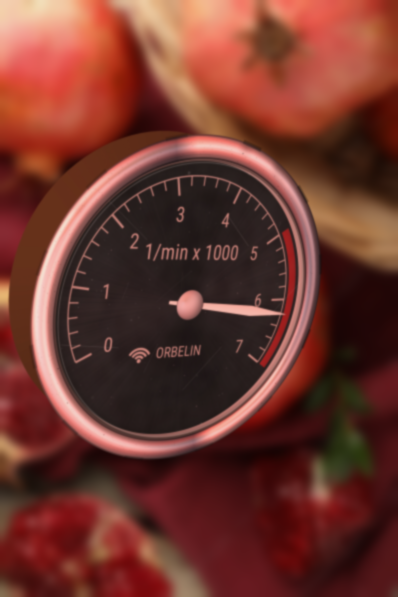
6200 rpm
